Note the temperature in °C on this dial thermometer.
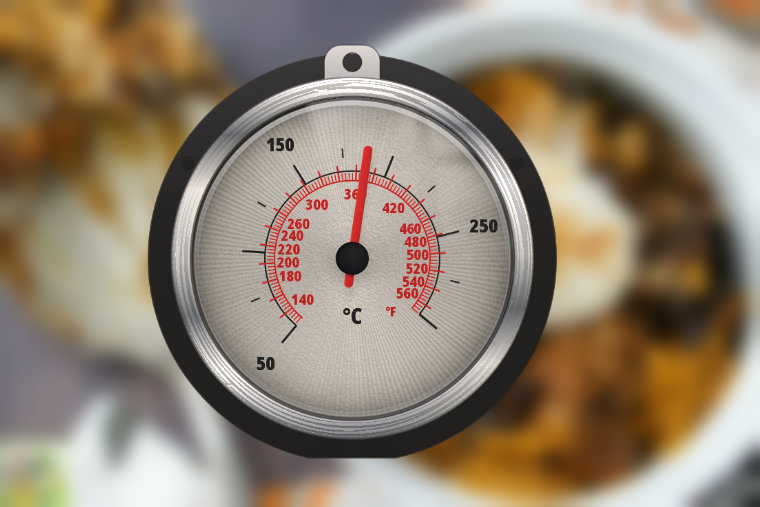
187.5 °C
